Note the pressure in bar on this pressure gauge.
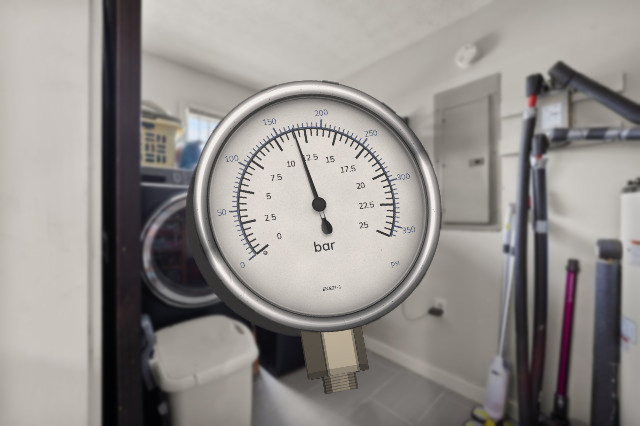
11.5 bar
